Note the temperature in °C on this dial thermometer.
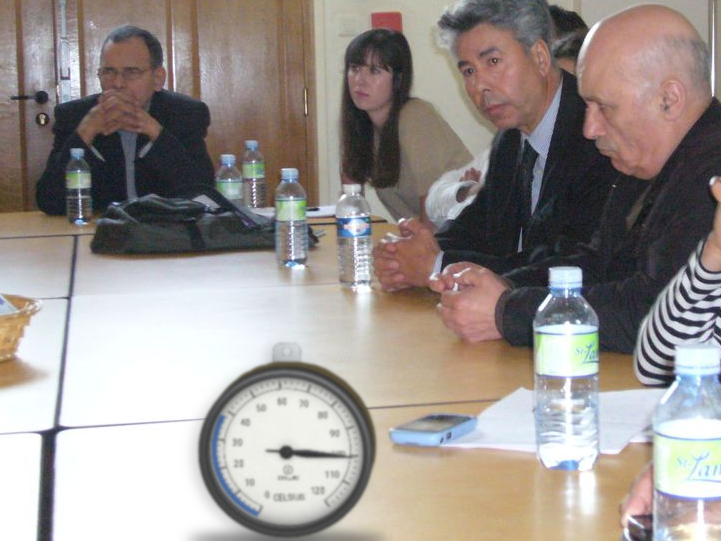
100 °C
